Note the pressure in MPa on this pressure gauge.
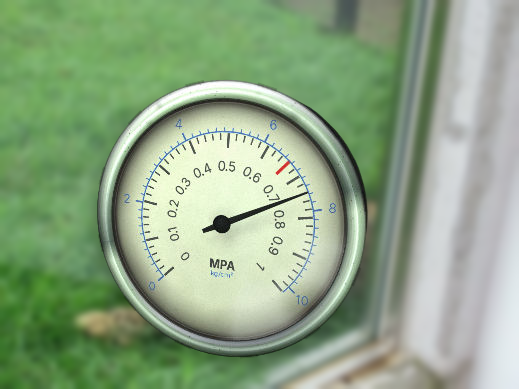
0.74 MPa
